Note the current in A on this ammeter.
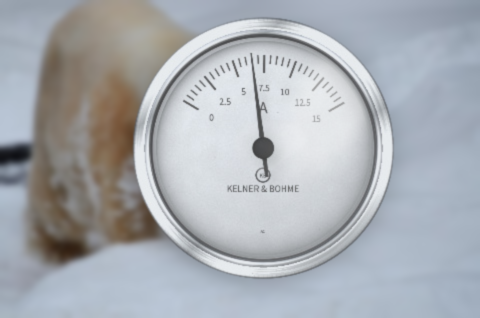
6.5 A
